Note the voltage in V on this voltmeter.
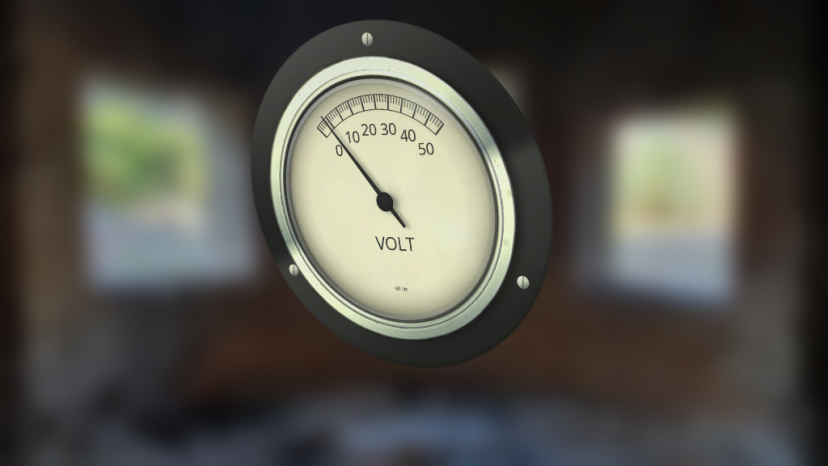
5 V
